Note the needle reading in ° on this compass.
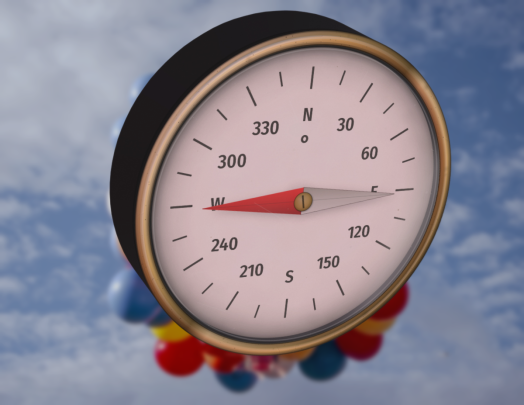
270 °
